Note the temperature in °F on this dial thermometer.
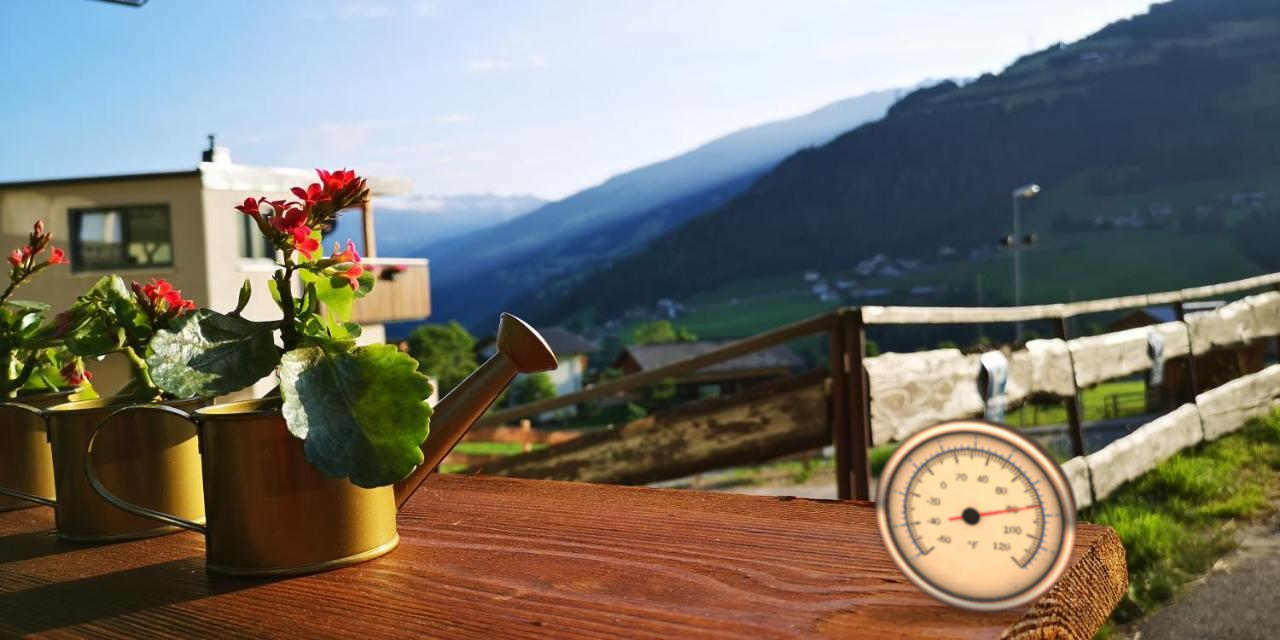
80 °F
